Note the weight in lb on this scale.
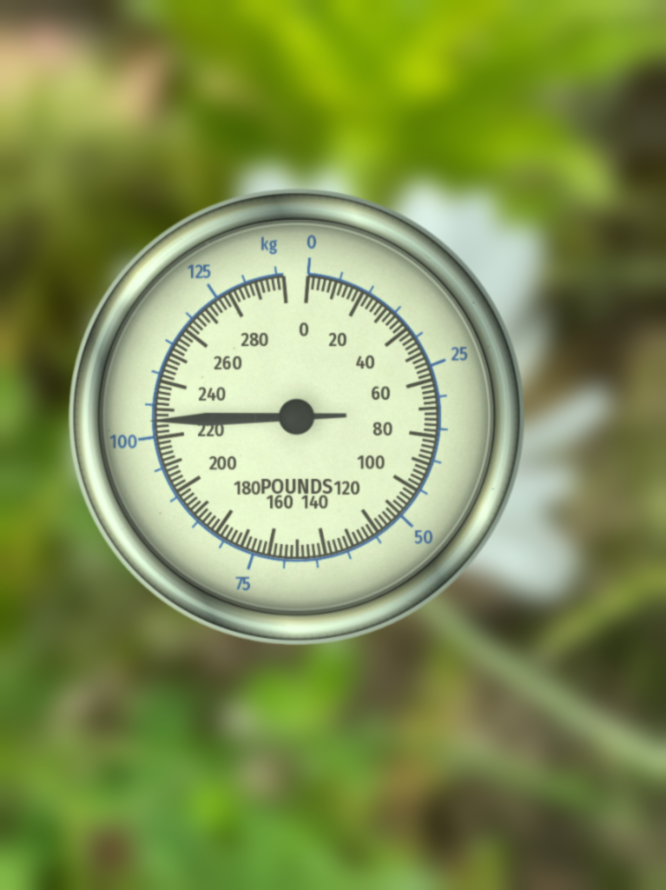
226 lb
